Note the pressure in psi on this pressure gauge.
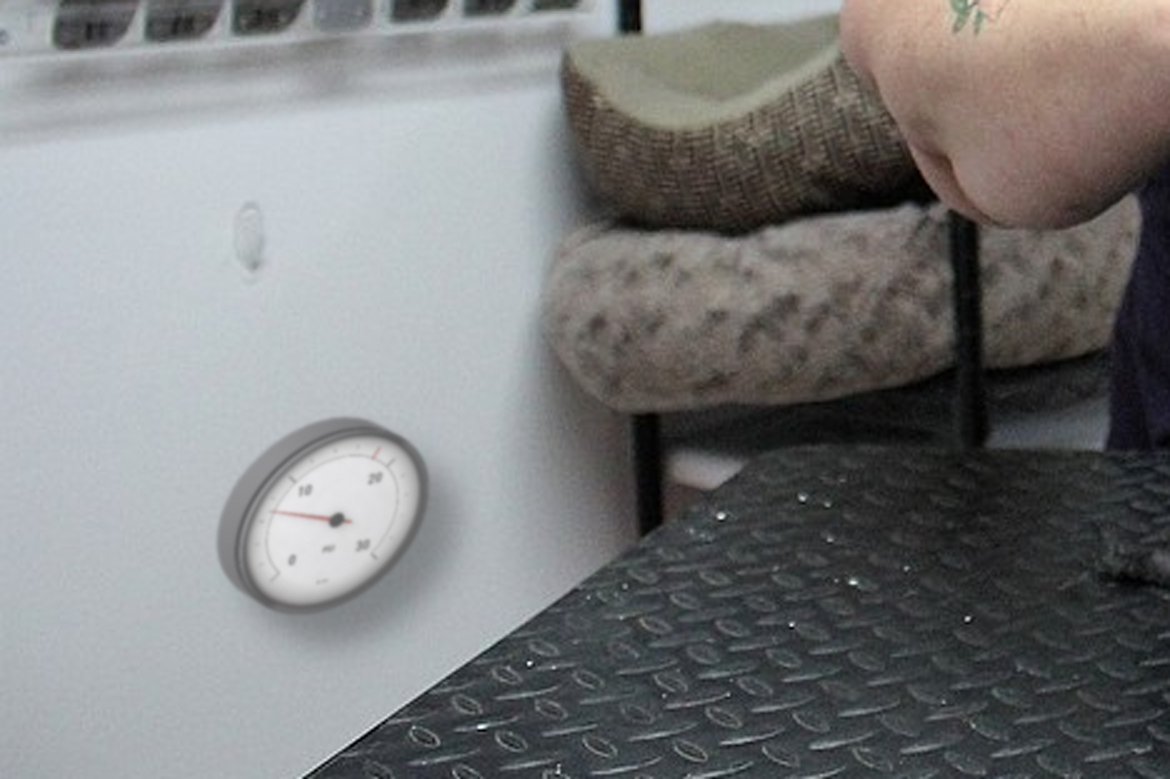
7 psi
